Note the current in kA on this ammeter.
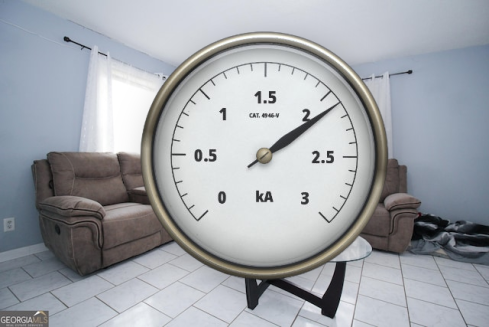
2.1 kA
